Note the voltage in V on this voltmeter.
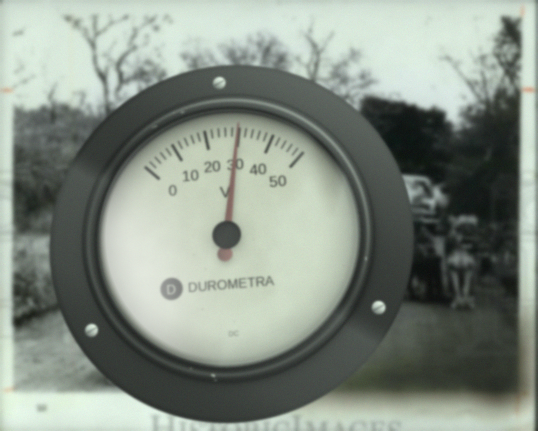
30 V
